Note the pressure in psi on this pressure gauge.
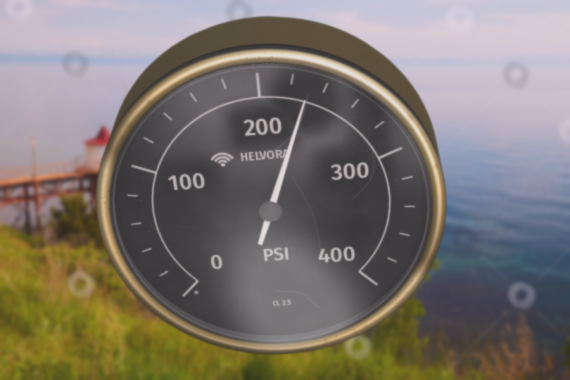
230 psi
